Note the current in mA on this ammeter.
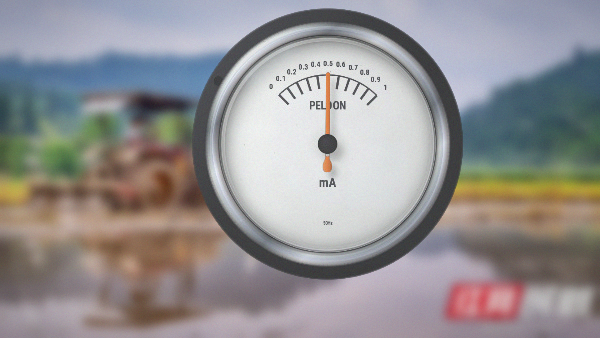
0.5 mA
